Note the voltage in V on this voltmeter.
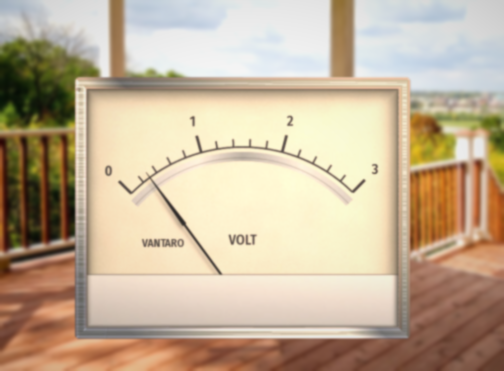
0.3 V
